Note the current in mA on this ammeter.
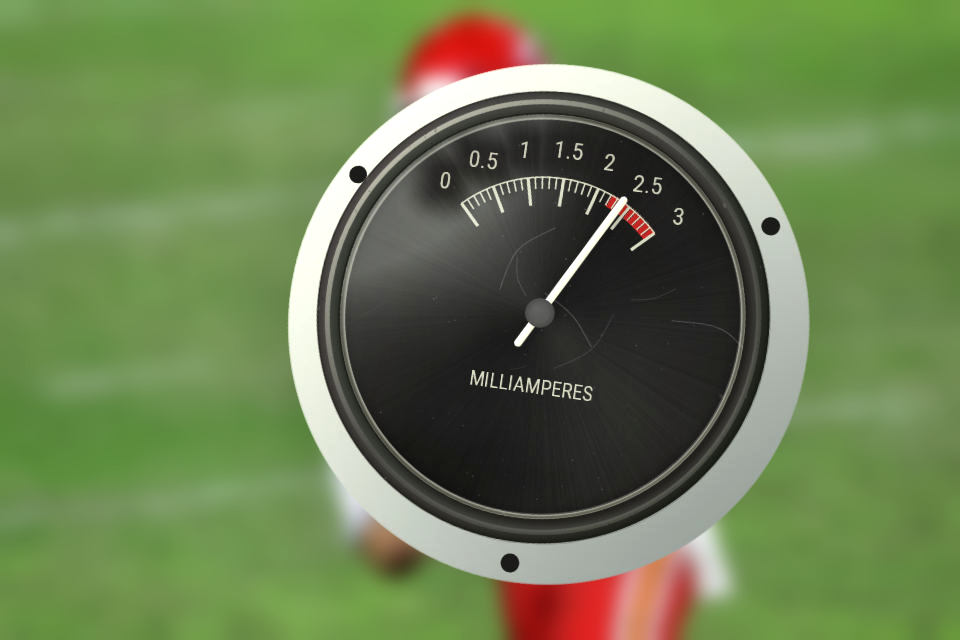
2.4 mA
